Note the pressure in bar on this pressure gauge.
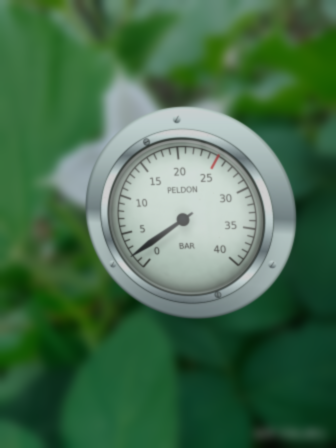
2 bar
